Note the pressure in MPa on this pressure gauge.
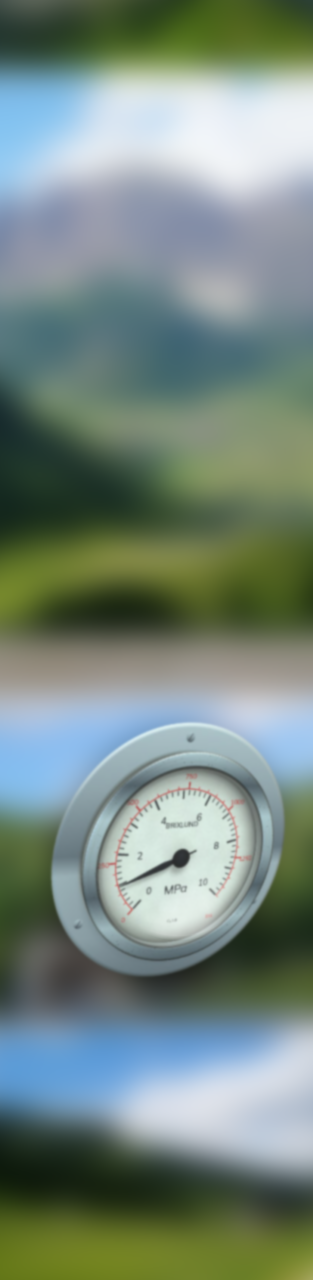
1 MPa
